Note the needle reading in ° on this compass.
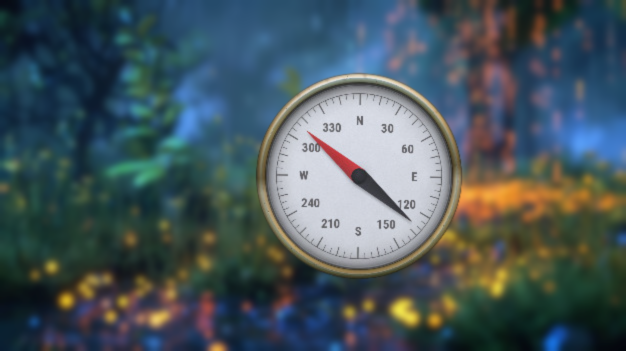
310 °
